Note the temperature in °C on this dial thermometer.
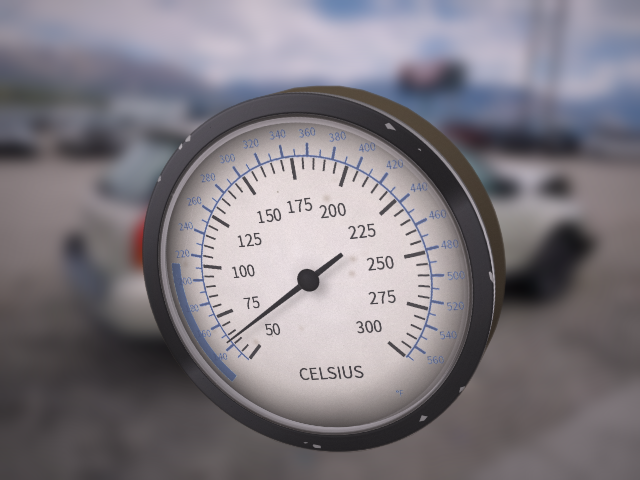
62.5 °C
